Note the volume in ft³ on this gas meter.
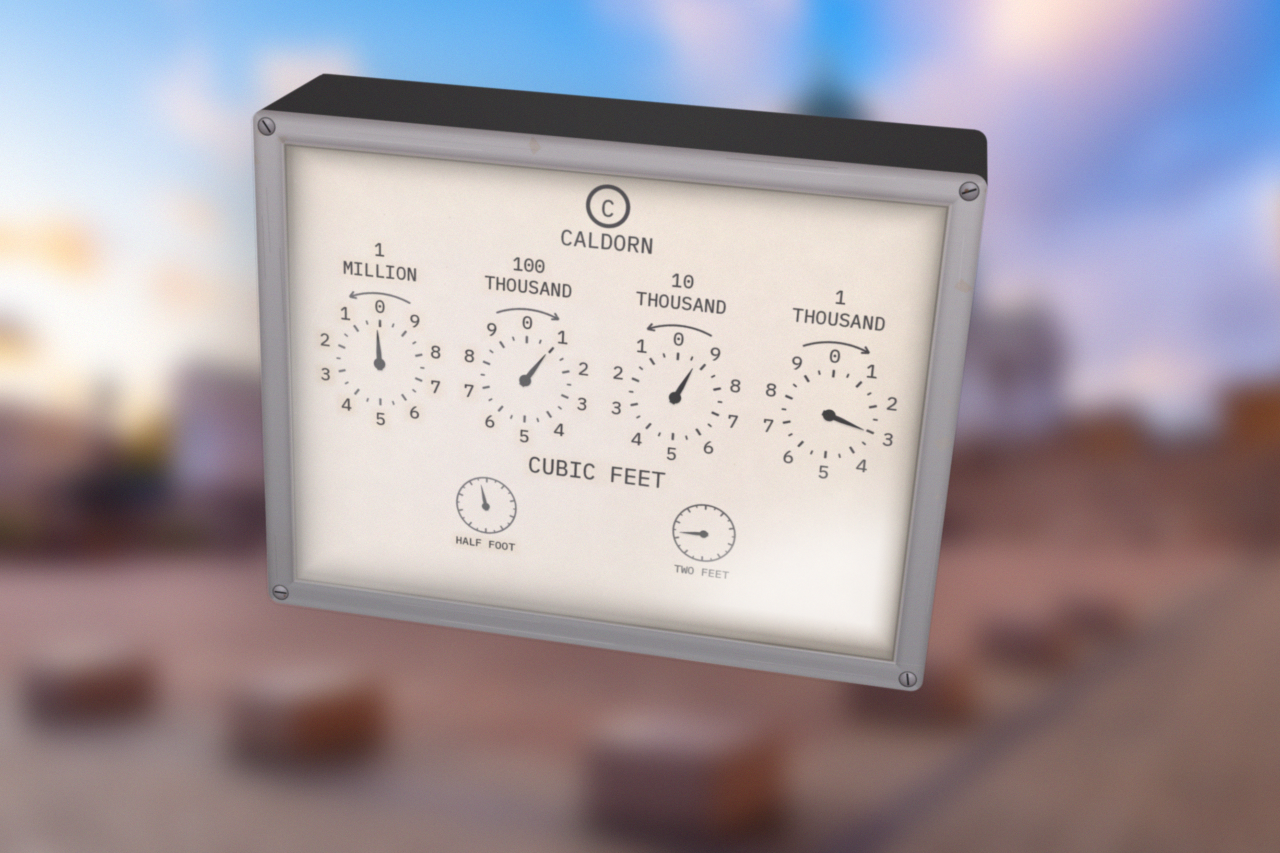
9300 ft³
